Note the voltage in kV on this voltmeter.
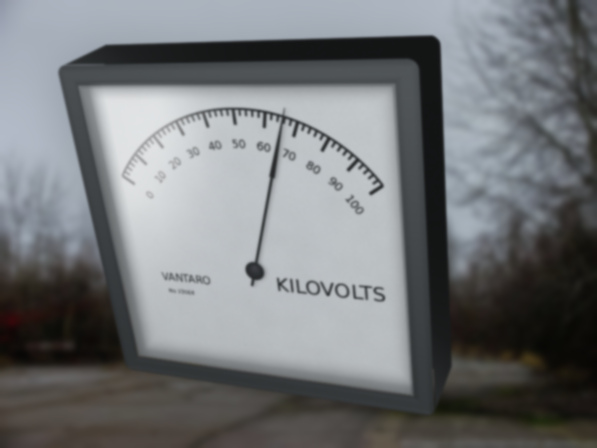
66 kV
